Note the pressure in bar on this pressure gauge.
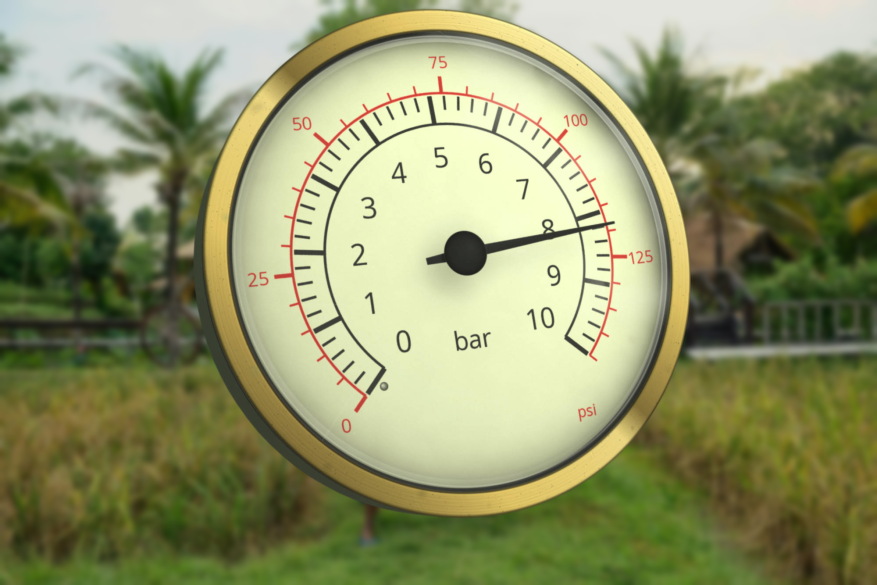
8.2 bar
